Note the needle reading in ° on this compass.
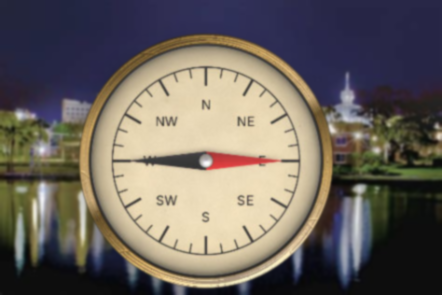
90 °
